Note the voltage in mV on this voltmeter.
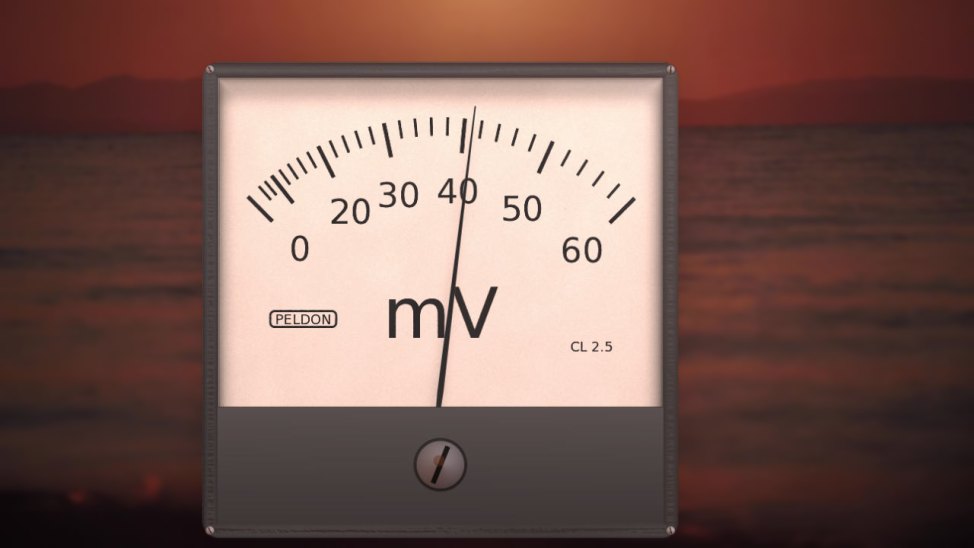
41 mV
